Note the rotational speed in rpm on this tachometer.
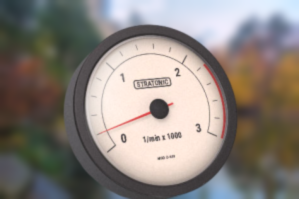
200 rpm
